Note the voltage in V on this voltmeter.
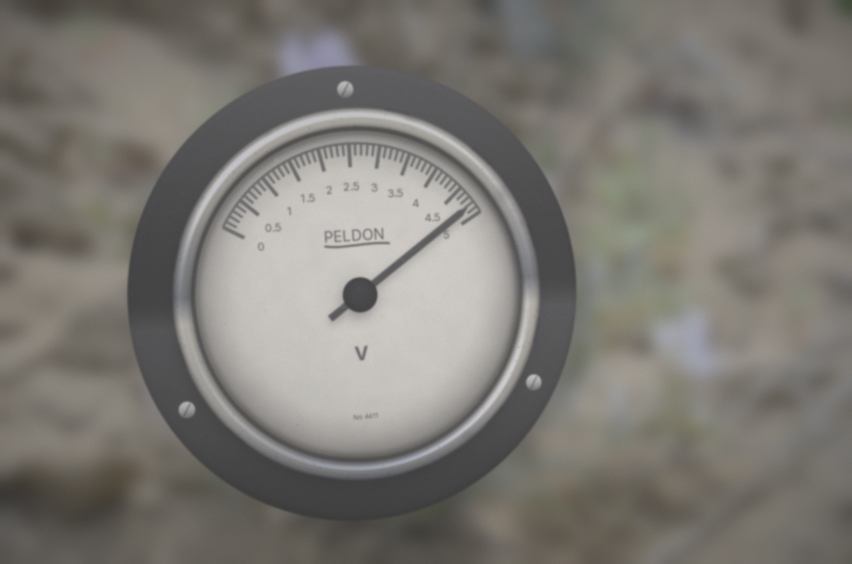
4.8 V
